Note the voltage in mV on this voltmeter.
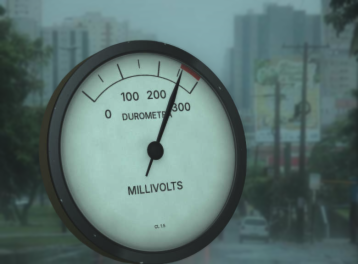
250 mV
